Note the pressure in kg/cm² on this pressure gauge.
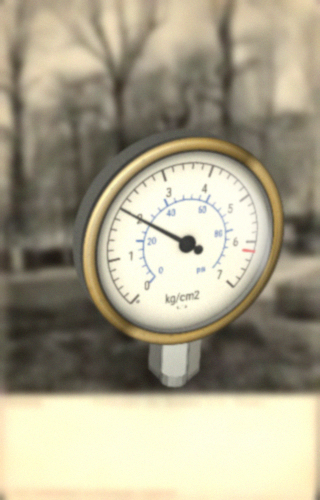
2 kg/cm²
